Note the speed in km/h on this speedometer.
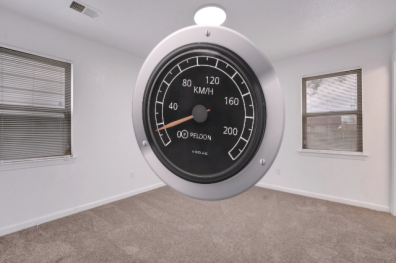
15 km/h
